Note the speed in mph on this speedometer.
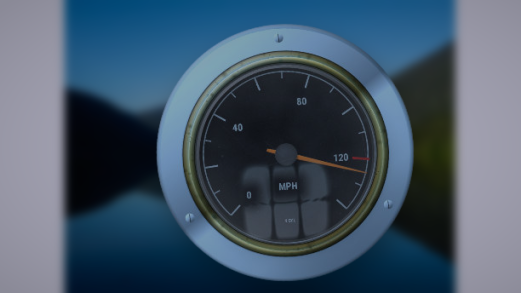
125 mph
